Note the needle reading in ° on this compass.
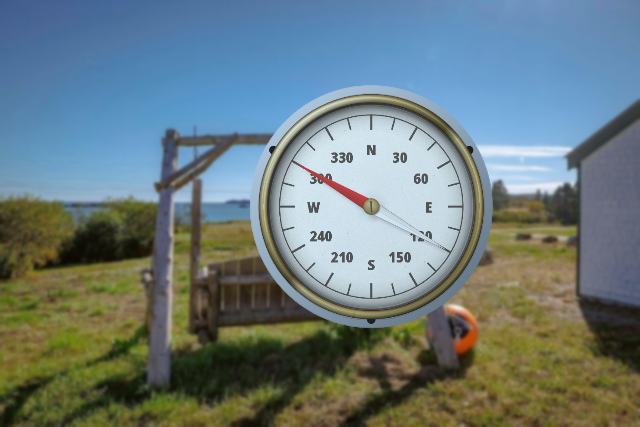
300 °
